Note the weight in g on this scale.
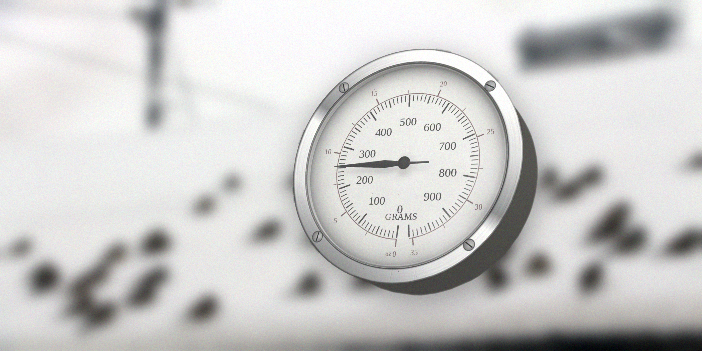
250 g
